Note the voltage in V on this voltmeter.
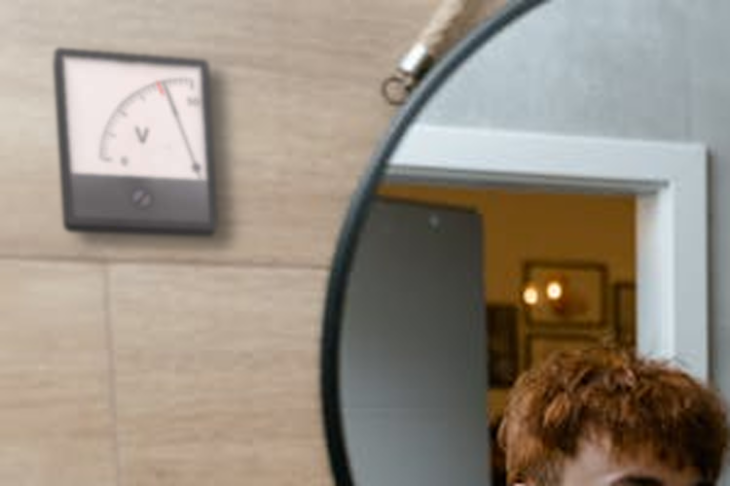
40 V
